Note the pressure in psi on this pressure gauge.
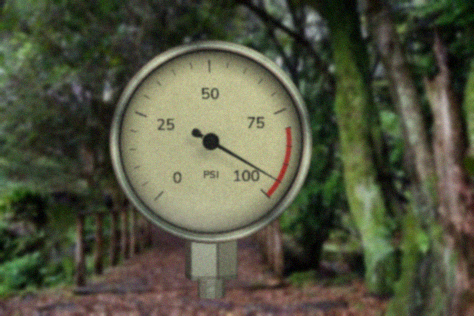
95 psi
